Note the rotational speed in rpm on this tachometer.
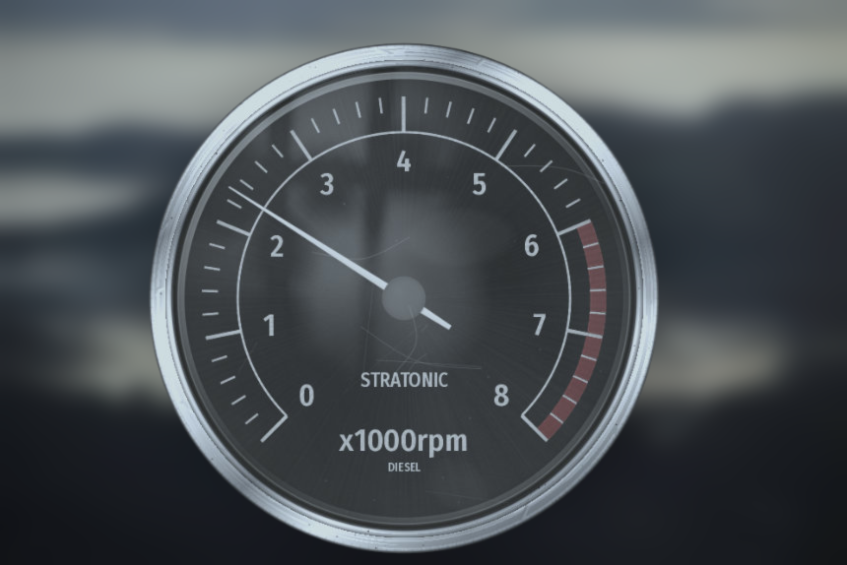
2300 rpm
